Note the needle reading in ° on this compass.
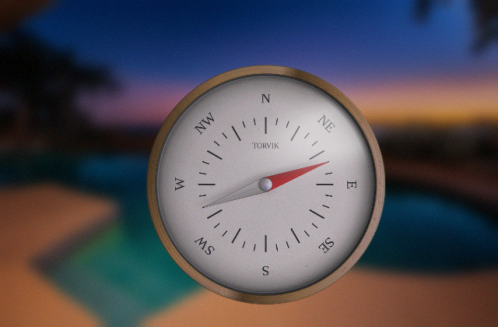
70 °
